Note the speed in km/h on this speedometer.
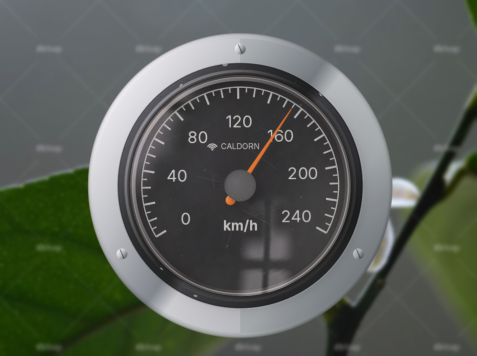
155 km/h
